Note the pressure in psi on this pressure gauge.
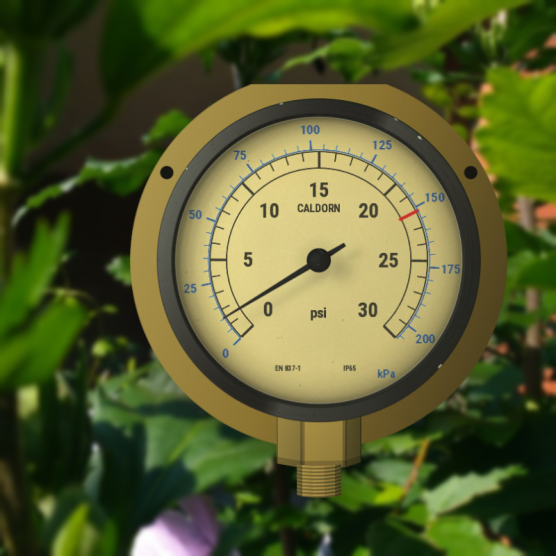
1.5 psi
